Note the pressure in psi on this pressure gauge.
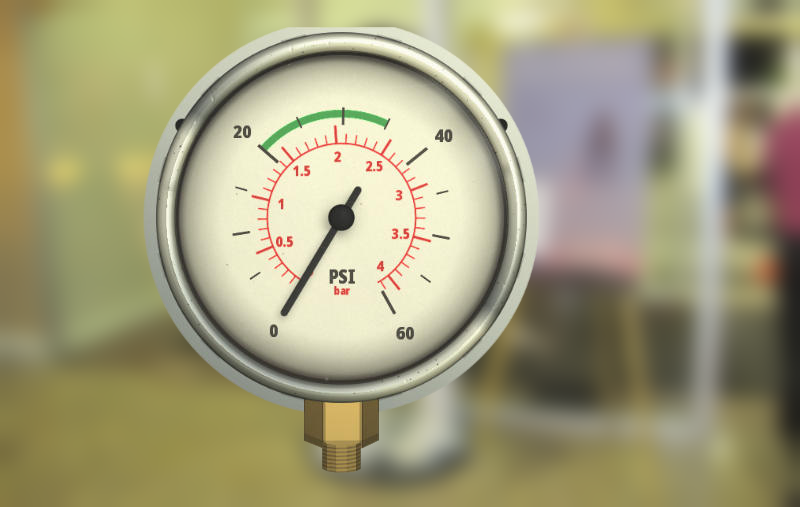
0 psi
